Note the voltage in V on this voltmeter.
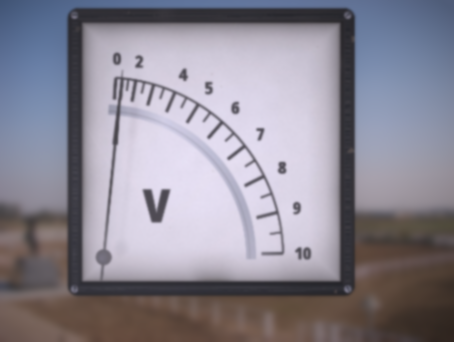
1 V
